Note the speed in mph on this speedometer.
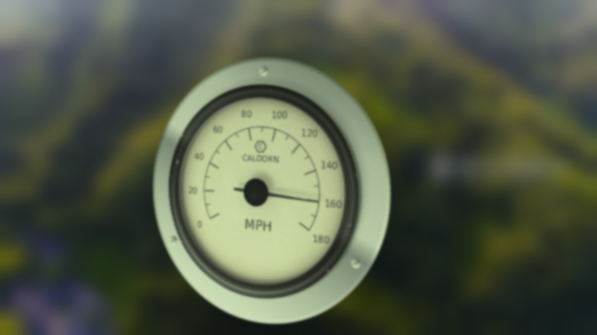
160 mph
